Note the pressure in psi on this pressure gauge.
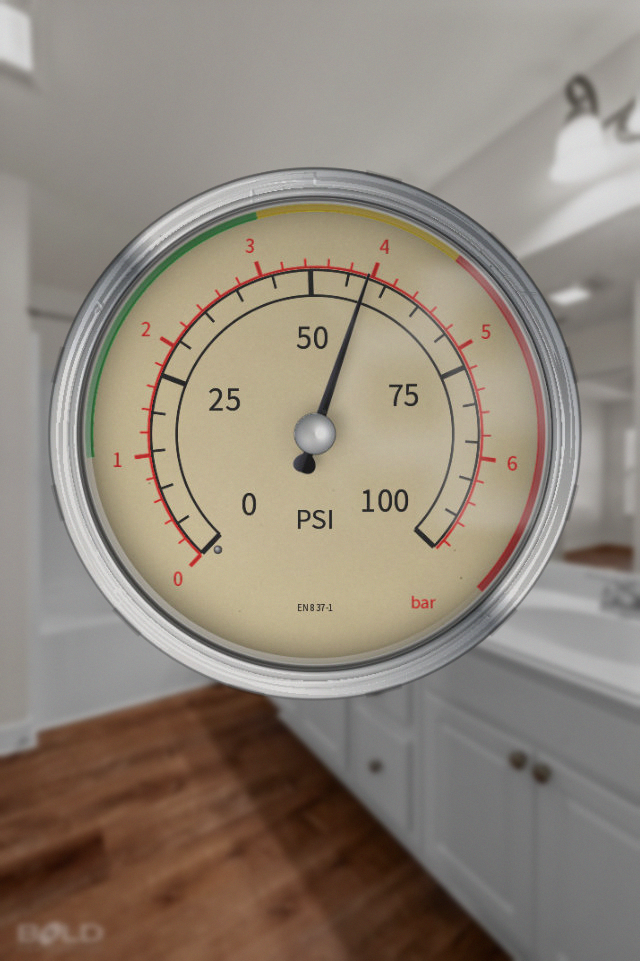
57.5 psi
